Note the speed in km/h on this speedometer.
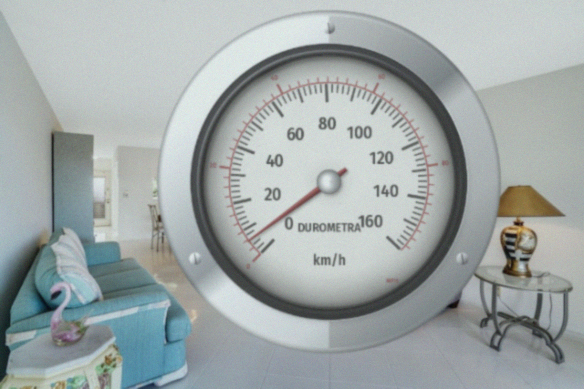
6 km/h
